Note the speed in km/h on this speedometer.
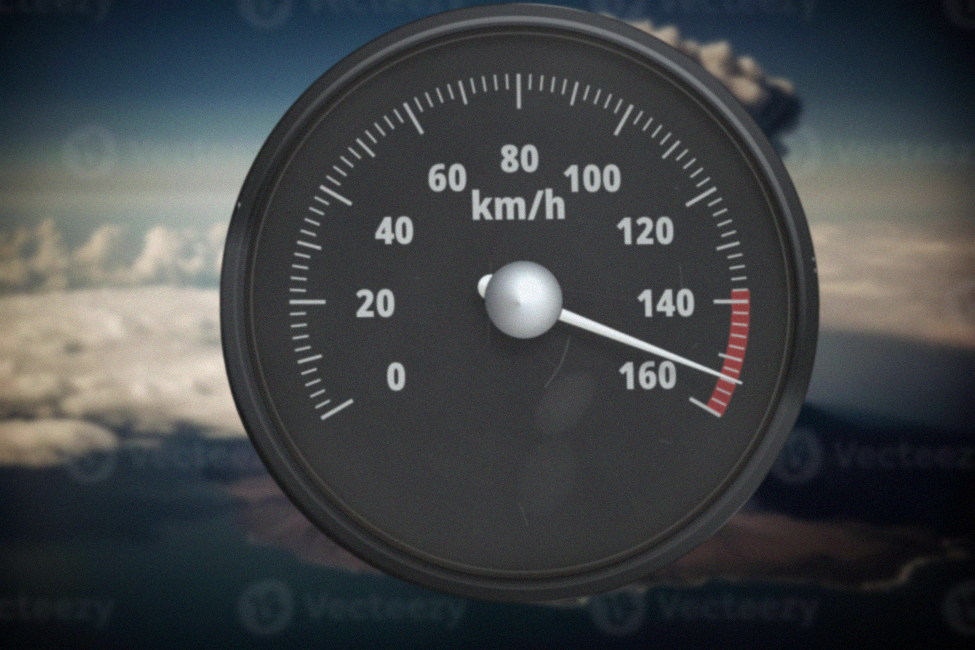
154 km/h
